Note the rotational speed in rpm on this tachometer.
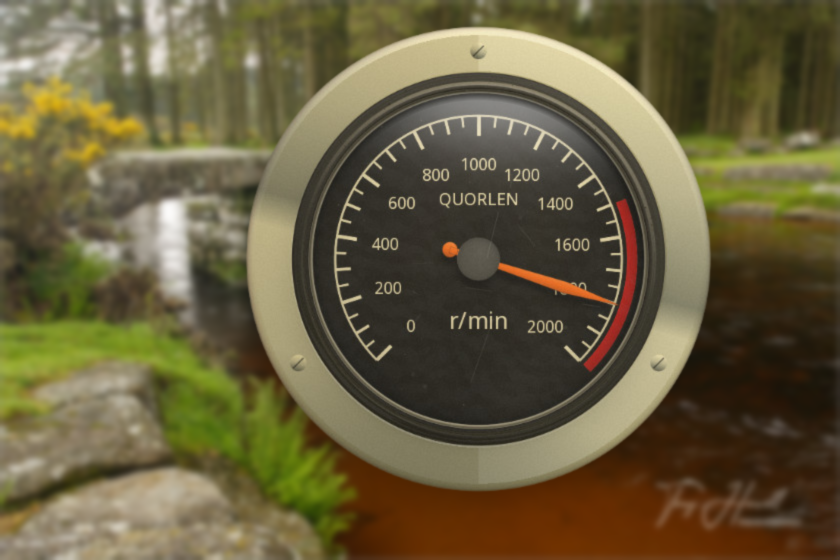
1800 rpm
